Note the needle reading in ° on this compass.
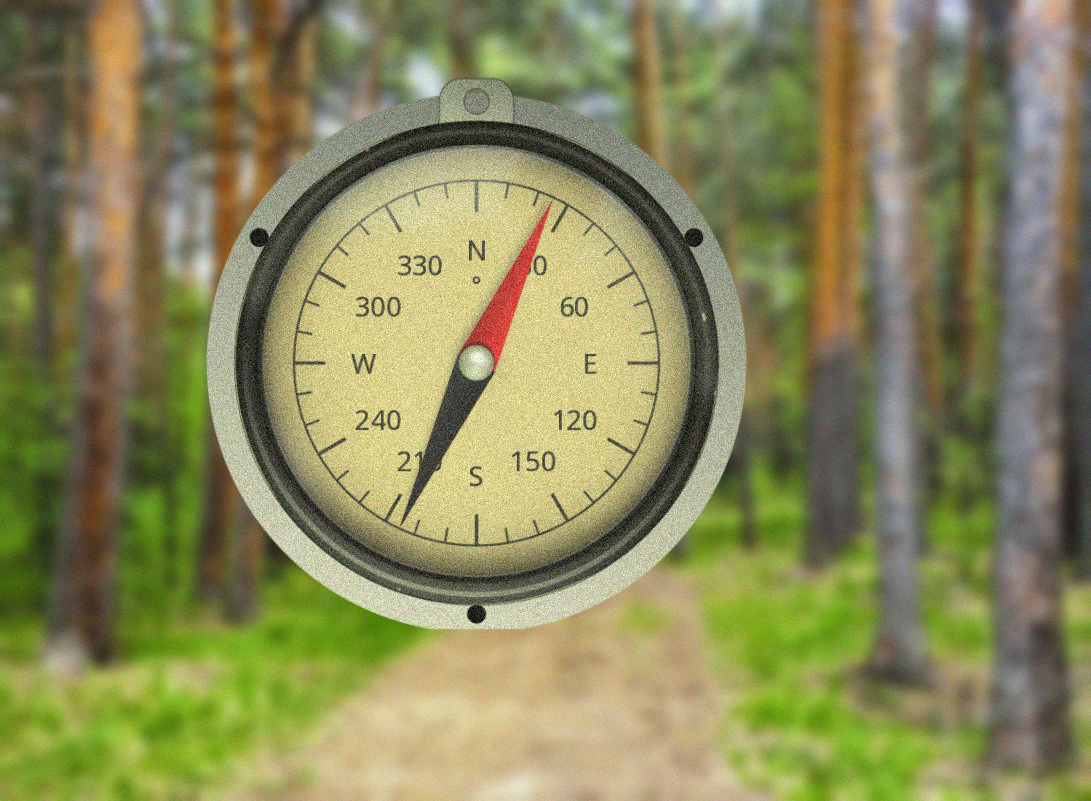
25 °
